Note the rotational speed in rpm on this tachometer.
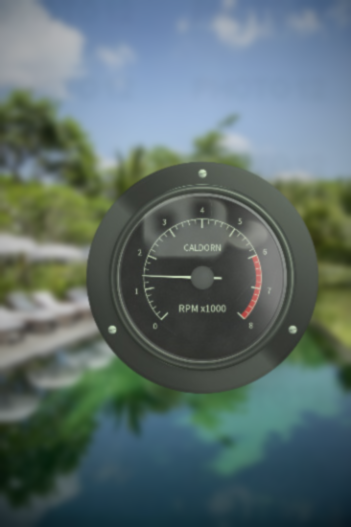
1400 rpm
